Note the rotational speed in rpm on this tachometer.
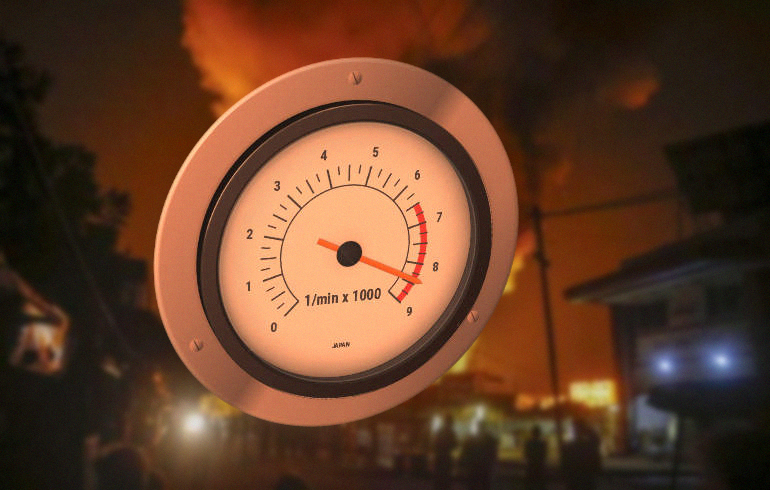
8375 rpm
